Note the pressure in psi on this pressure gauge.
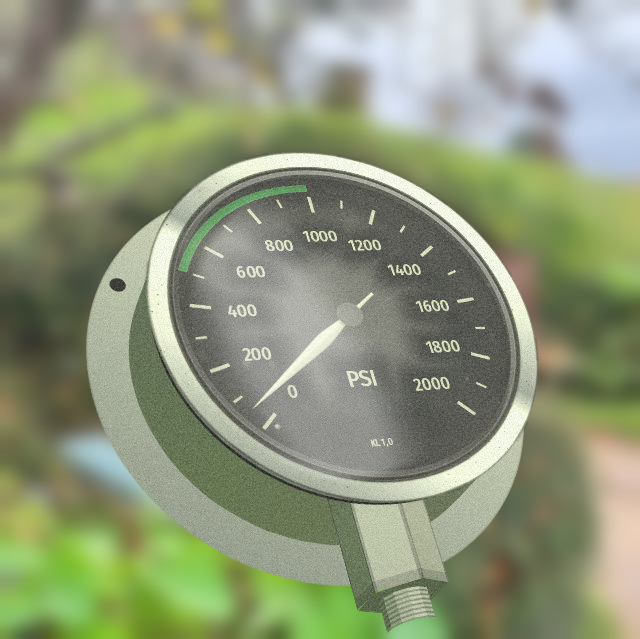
50 psi
